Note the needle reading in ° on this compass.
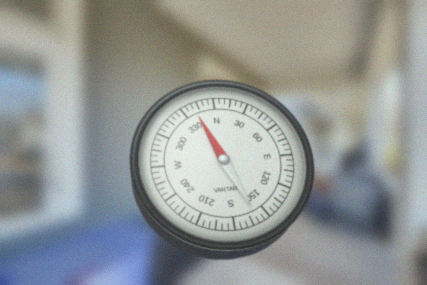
340 °
